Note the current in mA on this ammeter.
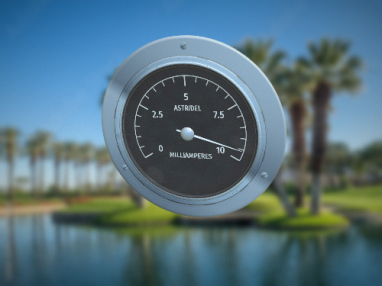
9.5 mA
